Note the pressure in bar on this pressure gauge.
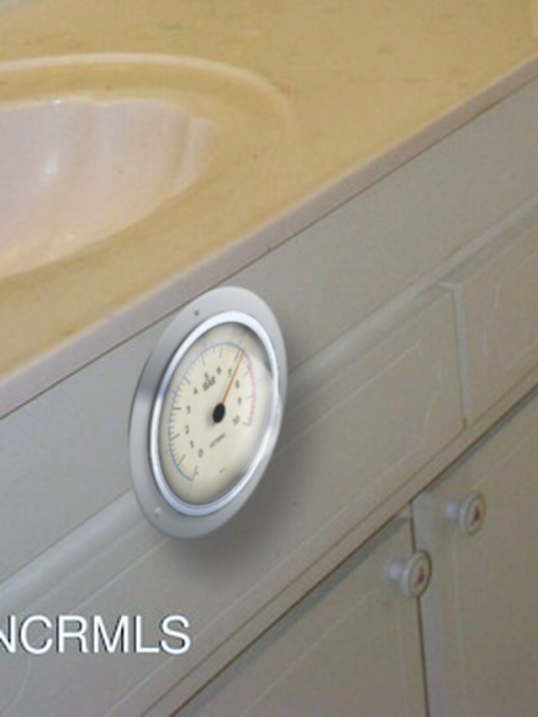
7 bar
